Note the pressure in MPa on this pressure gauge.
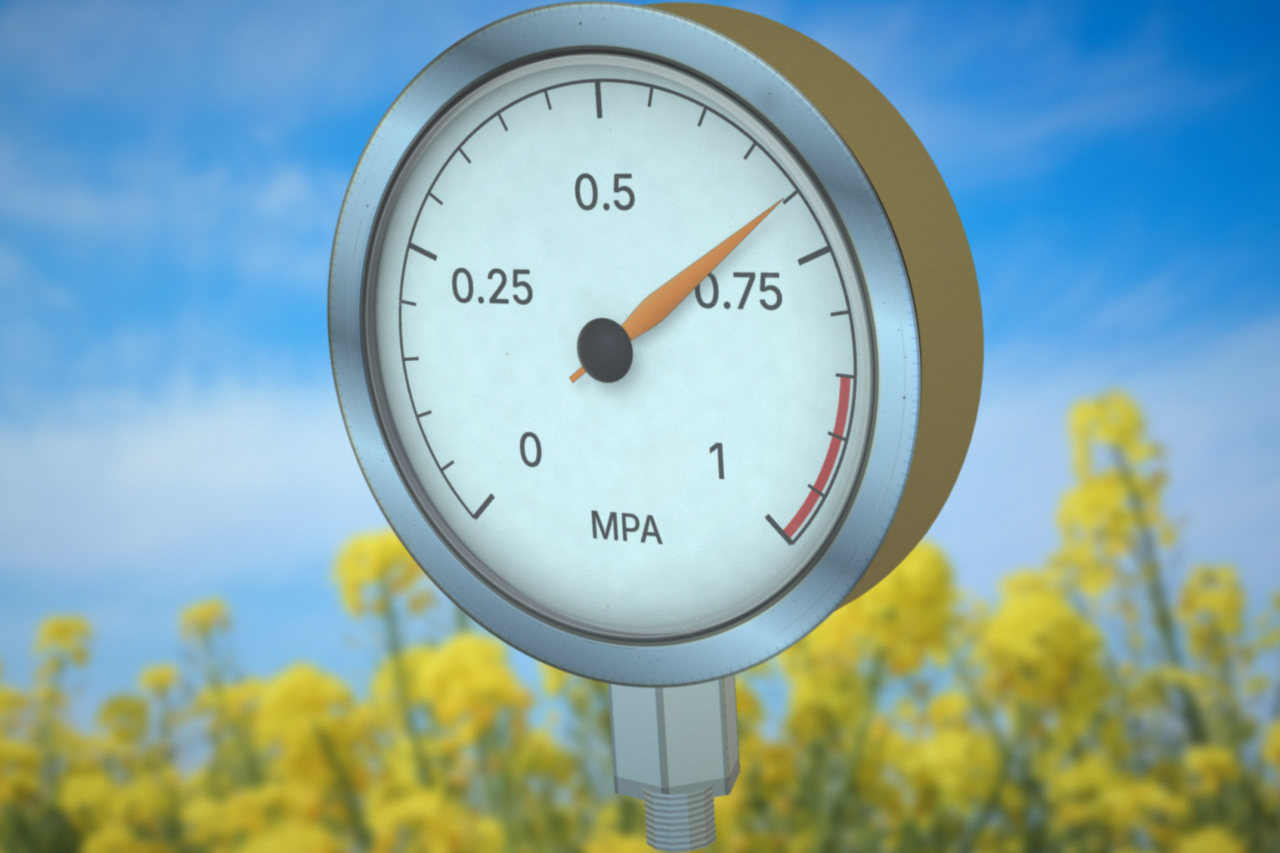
0.7 MPa
